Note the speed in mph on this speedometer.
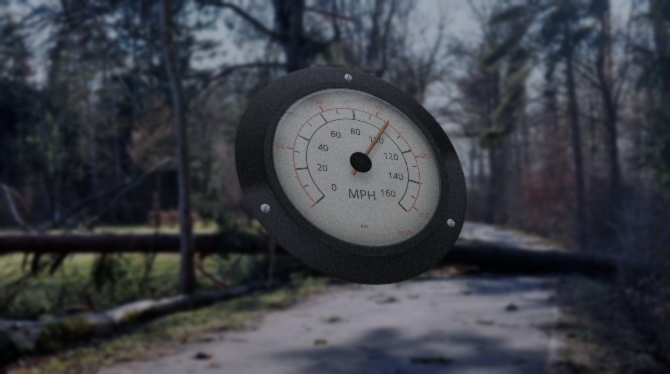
100 mph
